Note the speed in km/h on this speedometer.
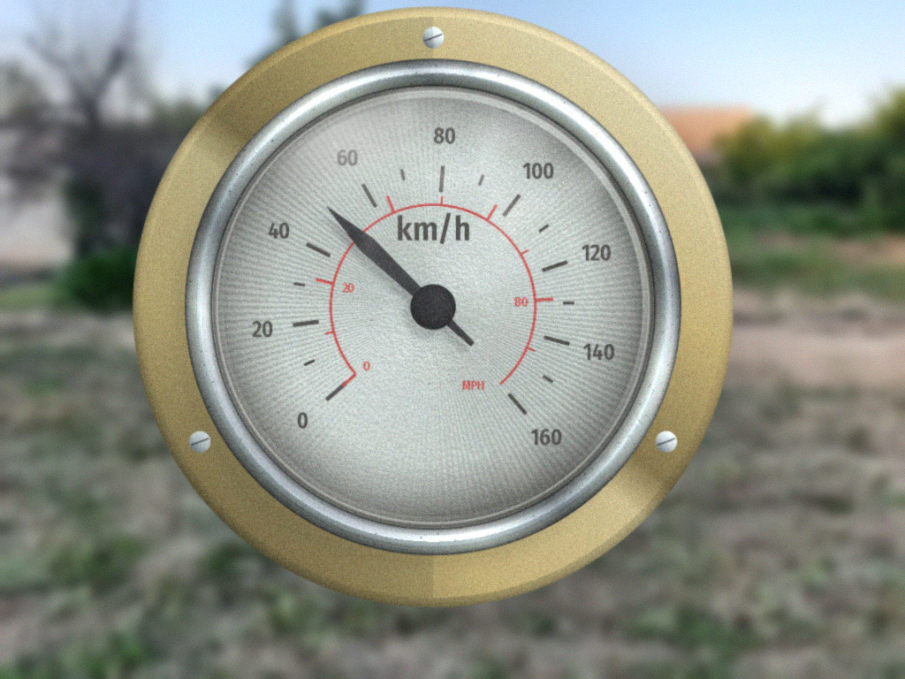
50 km/h
